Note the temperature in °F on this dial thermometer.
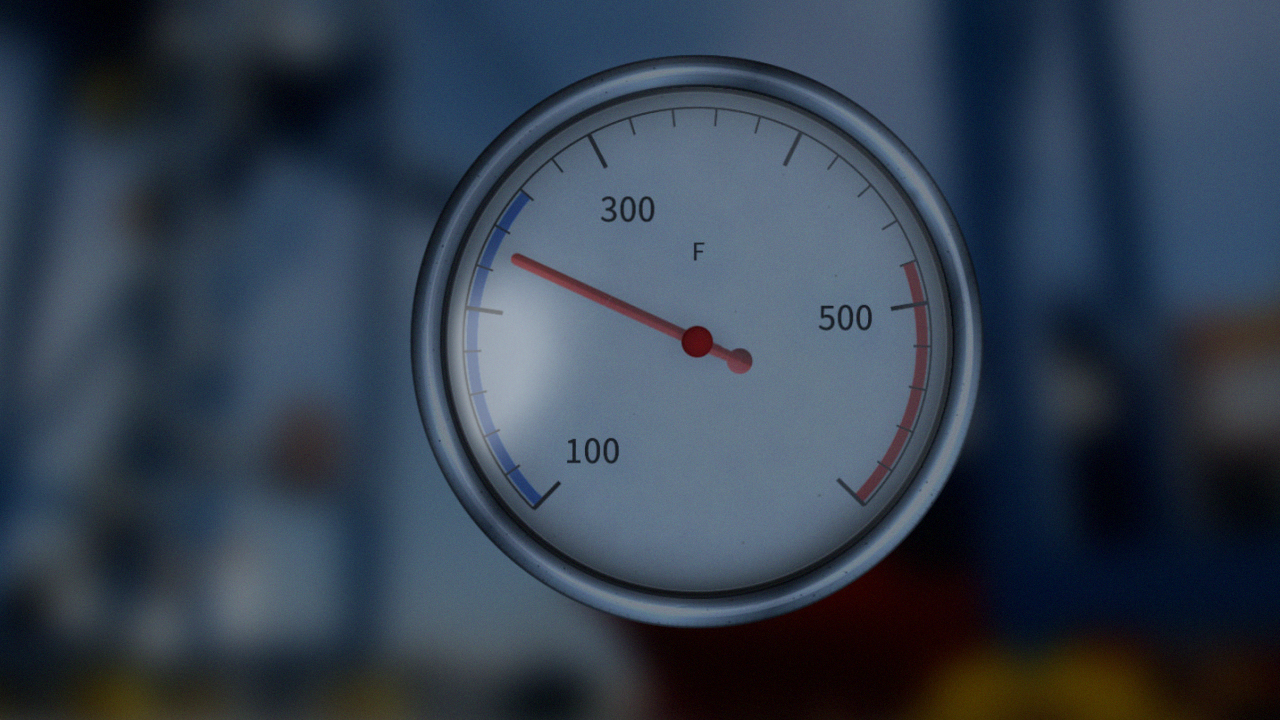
230 °F
